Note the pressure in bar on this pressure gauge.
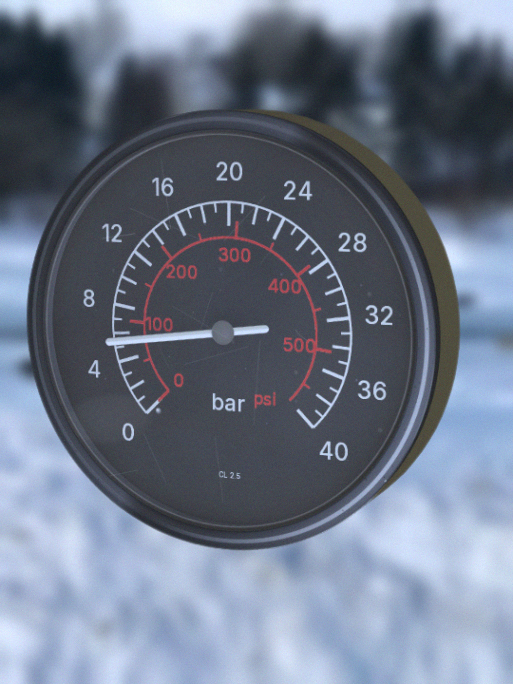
5.5 bar
